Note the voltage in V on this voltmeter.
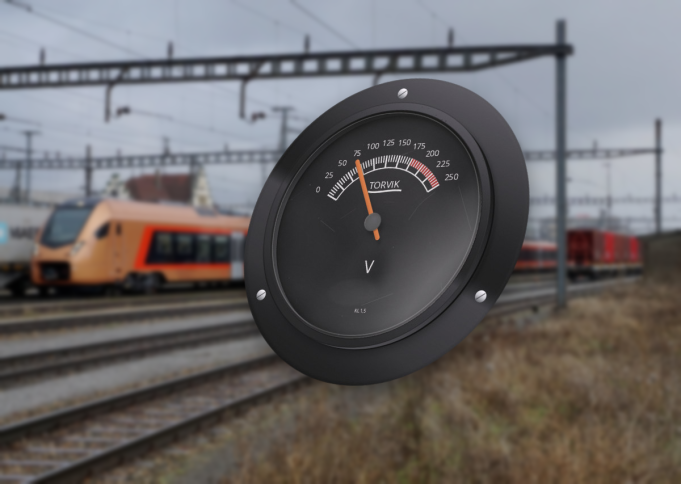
75 V
